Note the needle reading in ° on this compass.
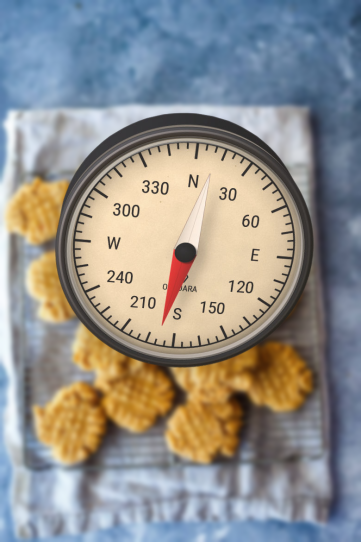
190 °
